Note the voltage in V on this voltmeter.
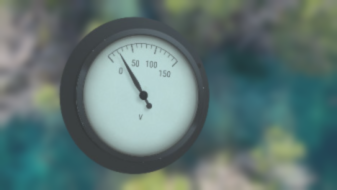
20 V
